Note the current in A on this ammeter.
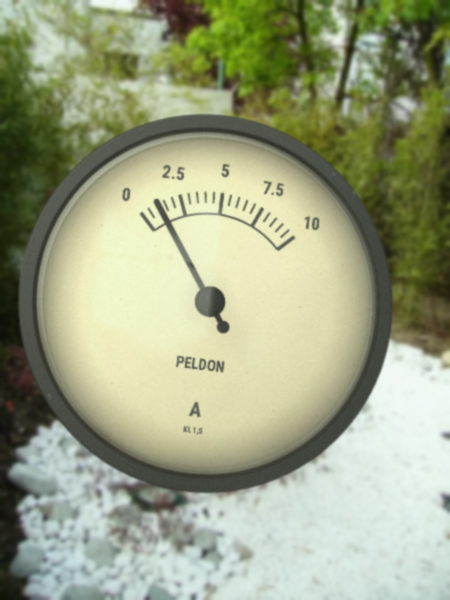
1 A
